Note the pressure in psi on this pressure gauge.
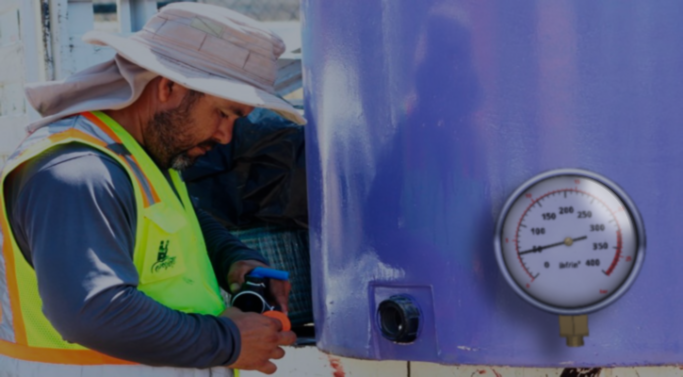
50 psi
